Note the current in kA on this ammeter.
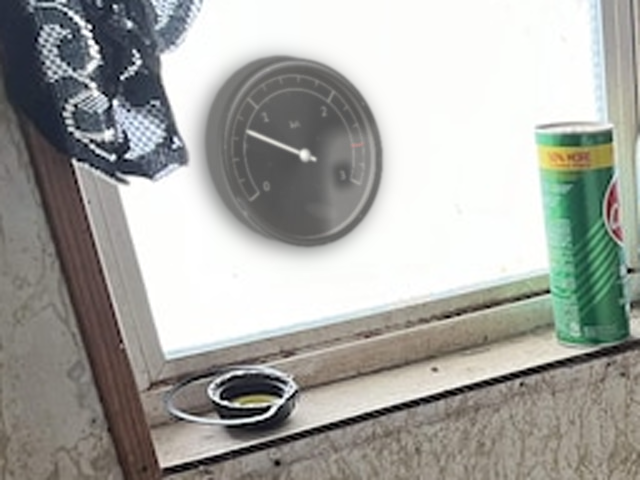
0.7 kA
